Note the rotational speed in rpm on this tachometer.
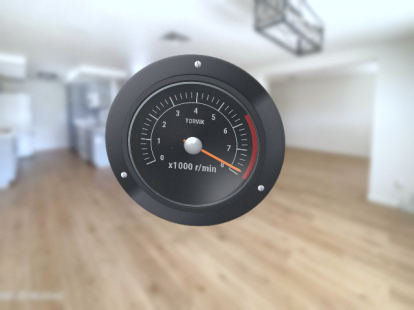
7800 rpm
